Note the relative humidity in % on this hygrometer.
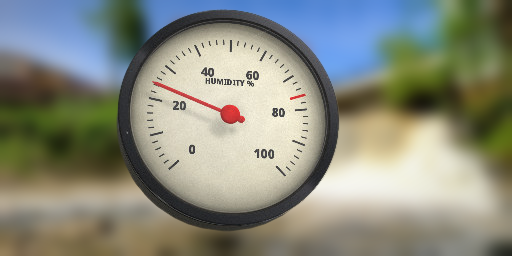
24 %
